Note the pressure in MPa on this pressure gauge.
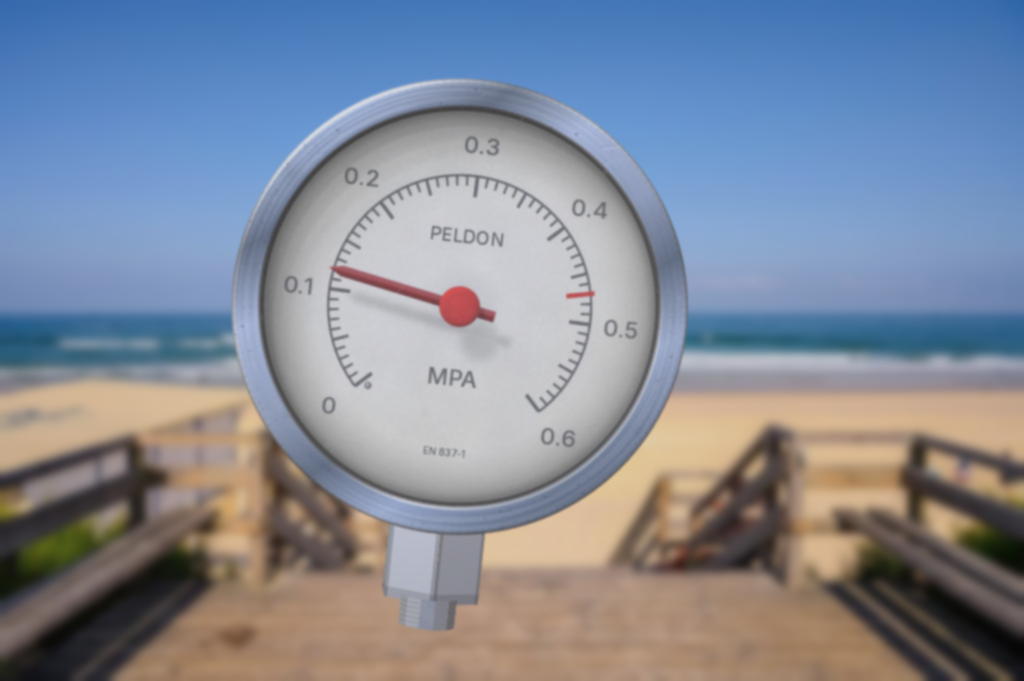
0.12 MPa
